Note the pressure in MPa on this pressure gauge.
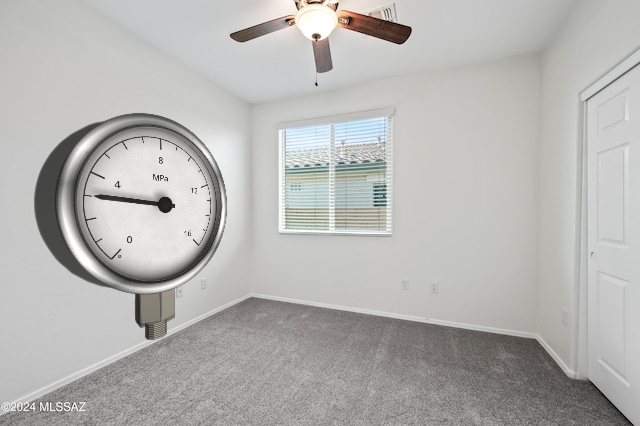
3 MPa
